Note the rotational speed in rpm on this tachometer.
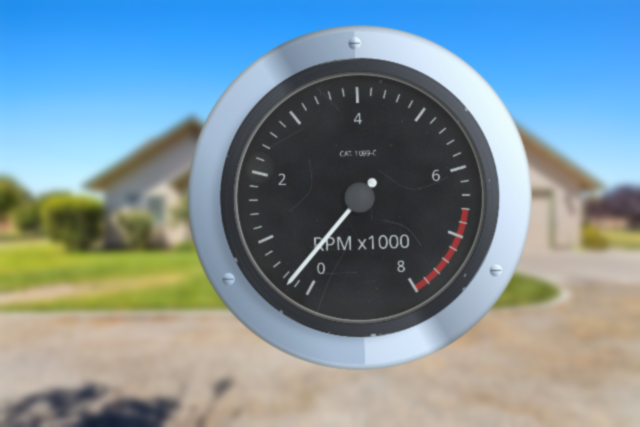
300 rpm
